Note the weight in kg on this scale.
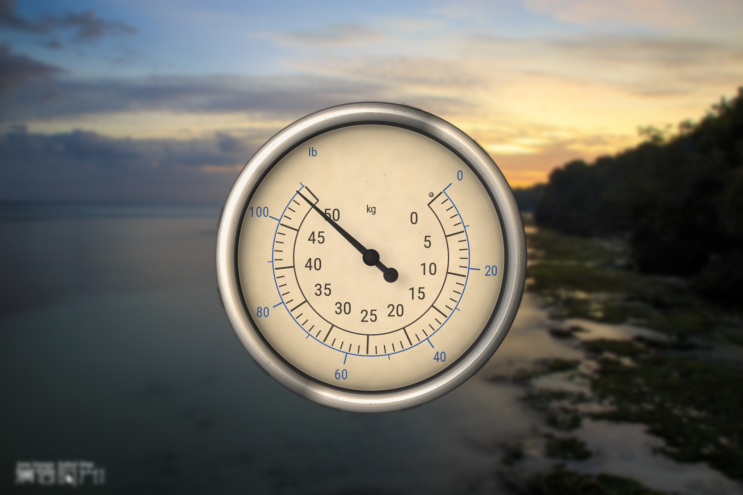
49 kg
